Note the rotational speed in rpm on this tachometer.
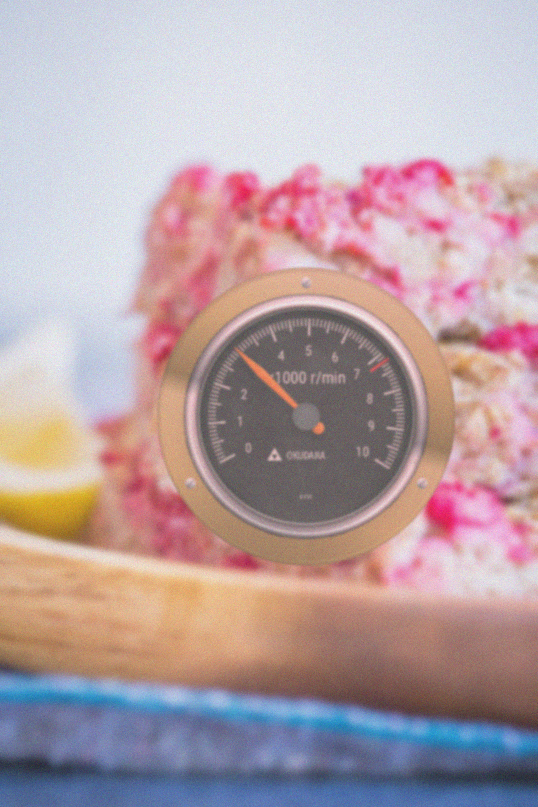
3000 rpm
